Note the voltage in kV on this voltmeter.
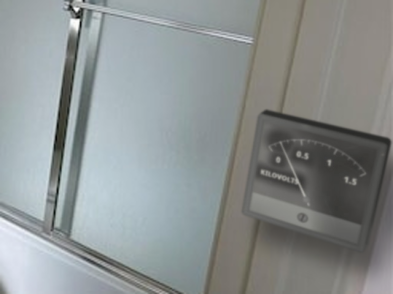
0.2 kV
